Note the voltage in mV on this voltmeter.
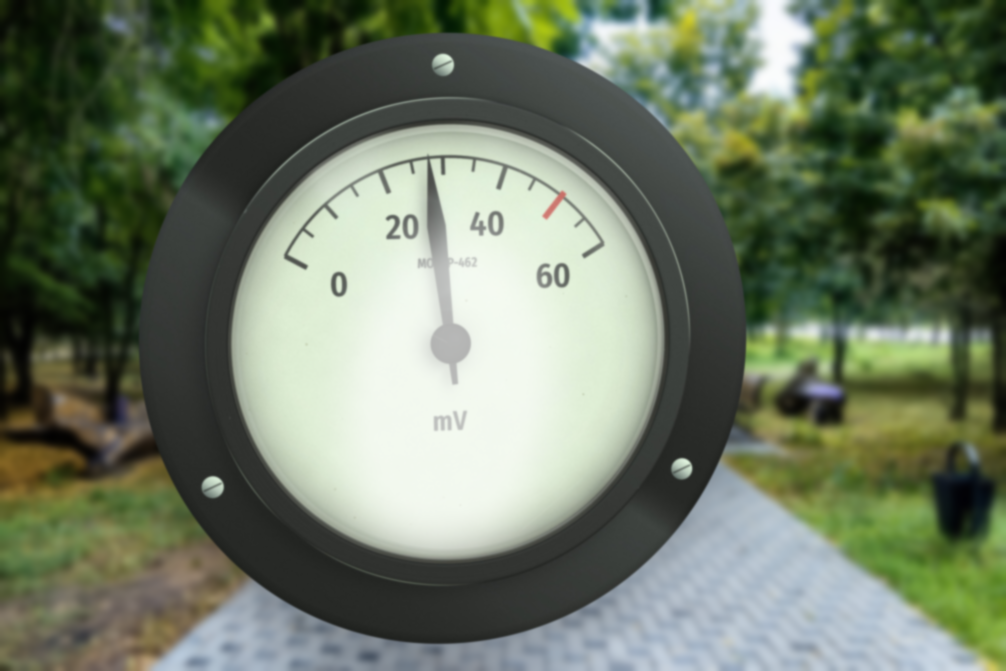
27.5 mV
